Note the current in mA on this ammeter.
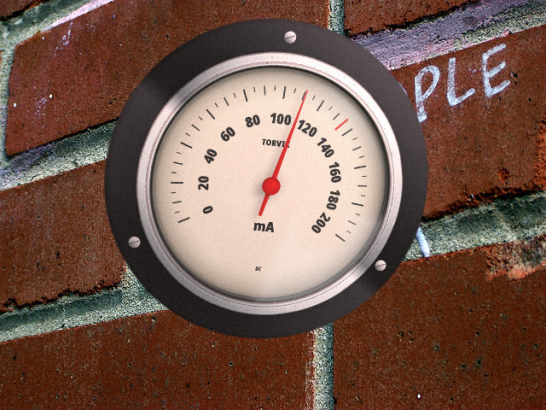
110 mA
